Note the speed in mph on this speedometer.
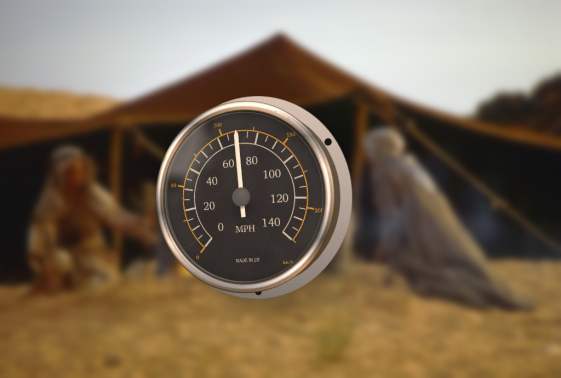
70 mph
